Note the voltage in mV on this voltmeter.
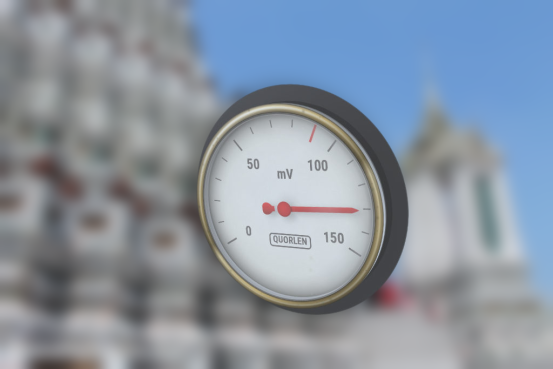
130 mV
